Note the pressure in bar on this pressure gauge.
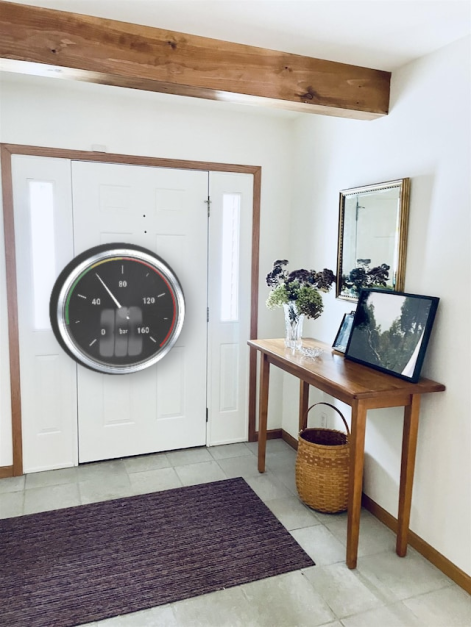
60 bar
